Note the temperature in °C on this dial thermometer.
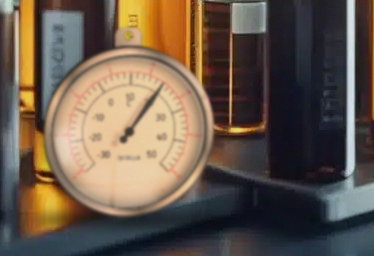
20 °C
